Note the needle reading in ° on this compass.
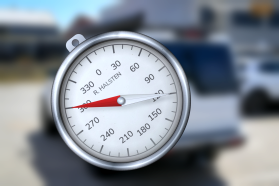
300 °
